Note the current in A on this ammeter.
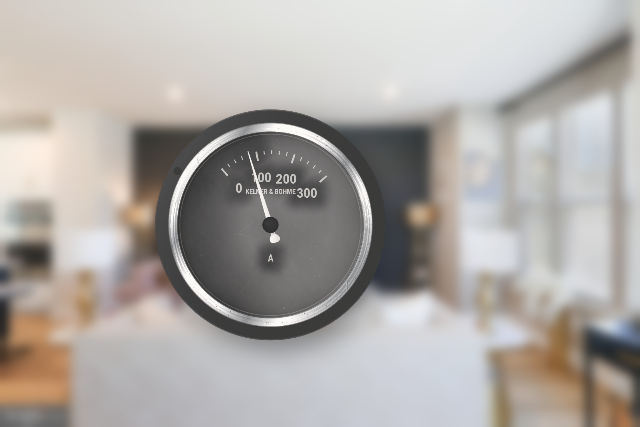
80 A
